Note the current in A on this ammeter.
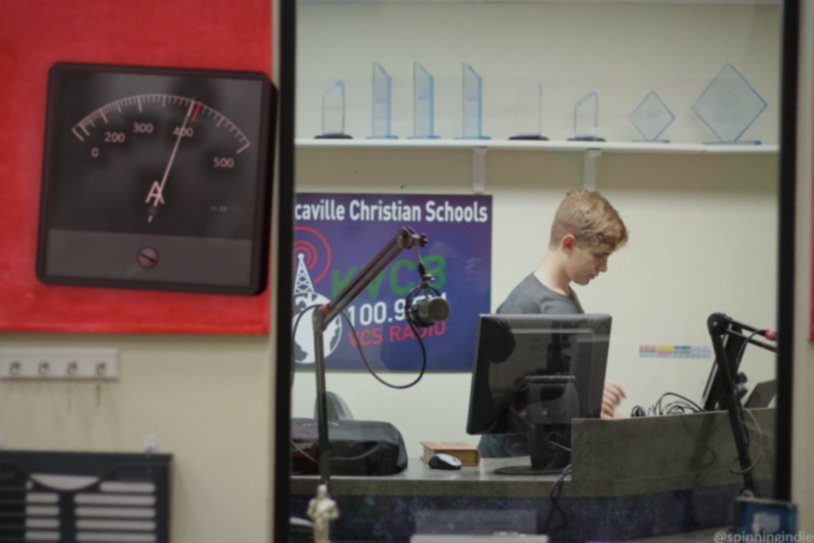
400 A
